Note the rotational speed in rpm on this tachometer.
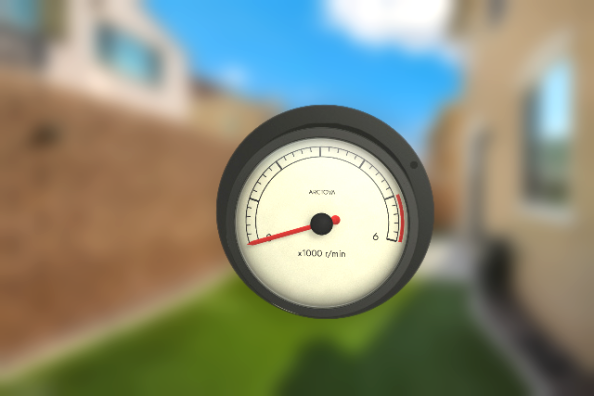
0 rpm
